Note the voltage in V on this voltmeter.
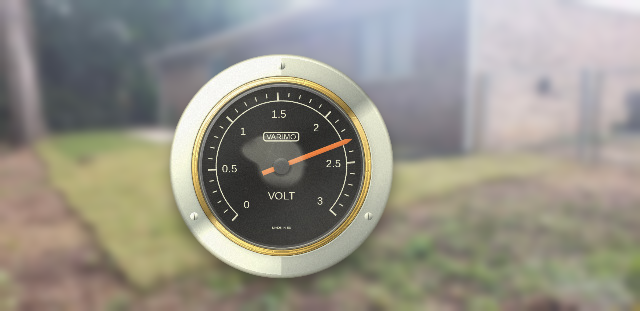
2.3 V
